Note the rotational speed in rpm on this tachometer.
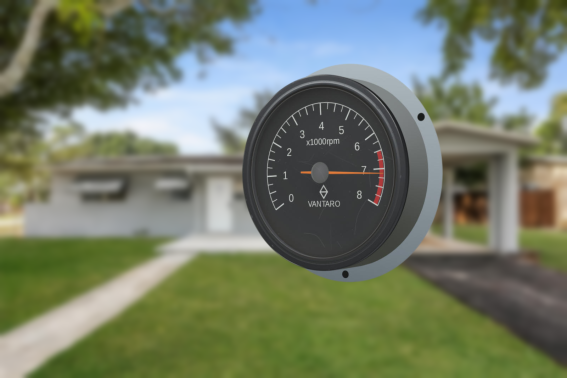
7125 rpm
